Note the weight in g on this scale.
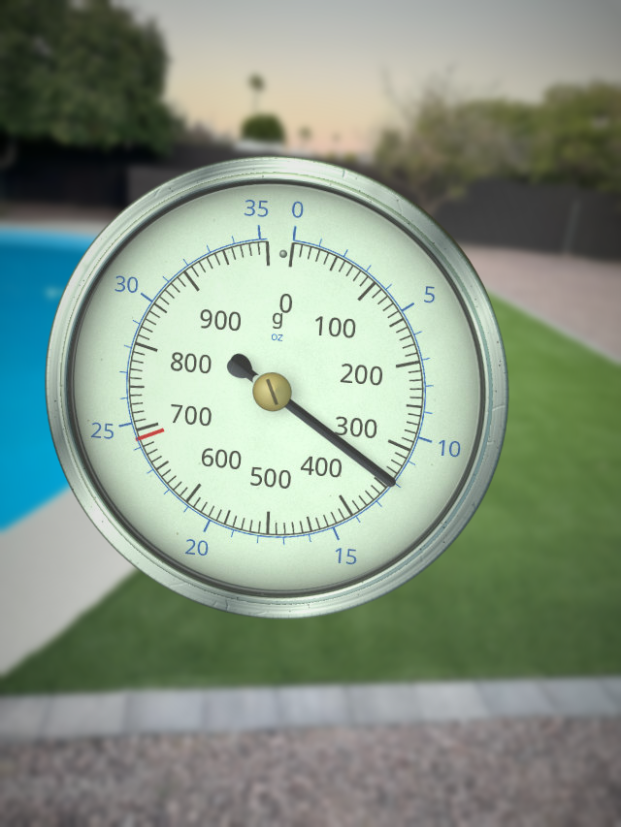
340 g
